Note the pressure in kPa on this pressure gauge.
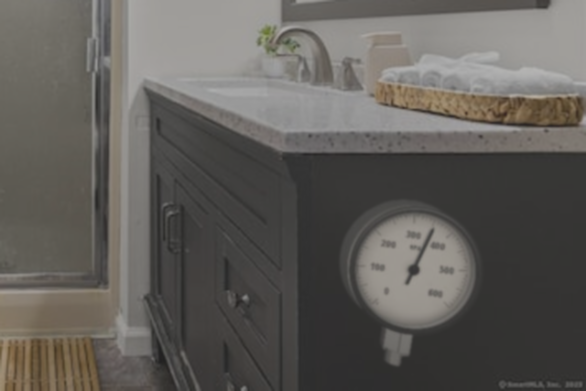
350 kPa
